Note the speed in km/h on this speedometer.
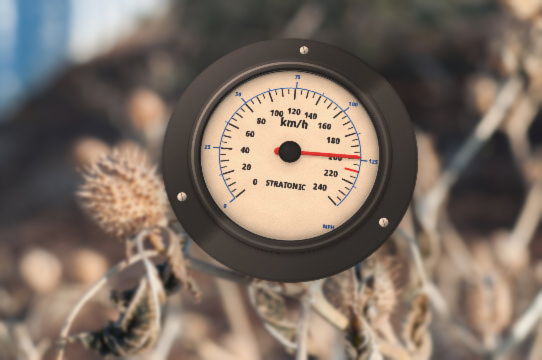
200 km/h
